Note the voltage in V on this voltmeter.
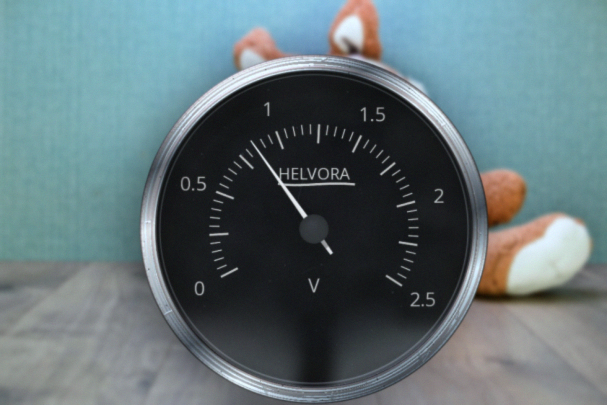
0.85 V
